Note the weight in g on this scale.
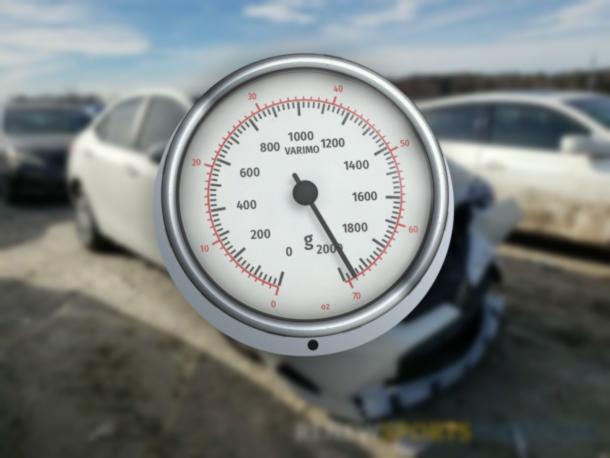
1960 g
